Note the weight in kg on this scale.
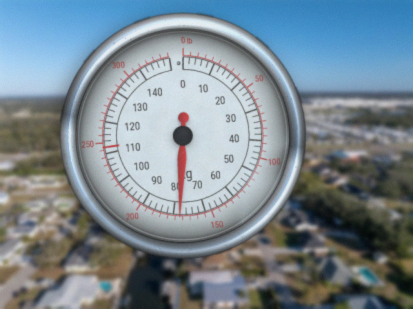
78 kg
